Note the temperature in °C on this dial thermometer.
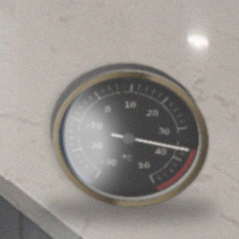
36 °C
